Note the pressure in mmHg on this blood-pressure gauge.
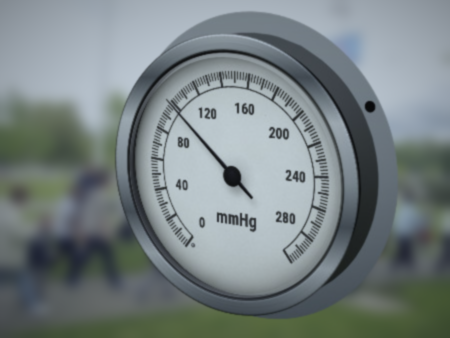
100 mmHg
